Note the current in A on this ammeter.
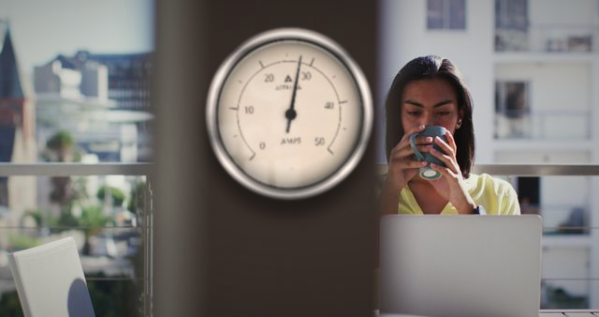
27.5 A
